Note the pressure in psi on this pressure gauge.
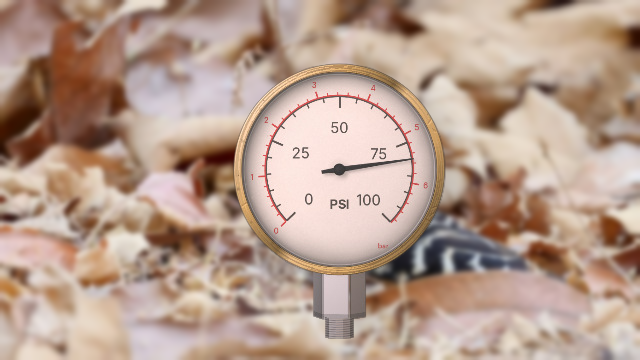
80 psi
